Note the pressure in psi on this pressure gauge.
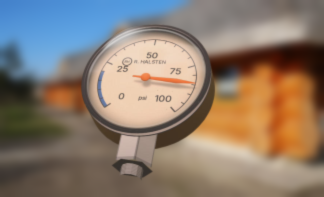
85 psi
